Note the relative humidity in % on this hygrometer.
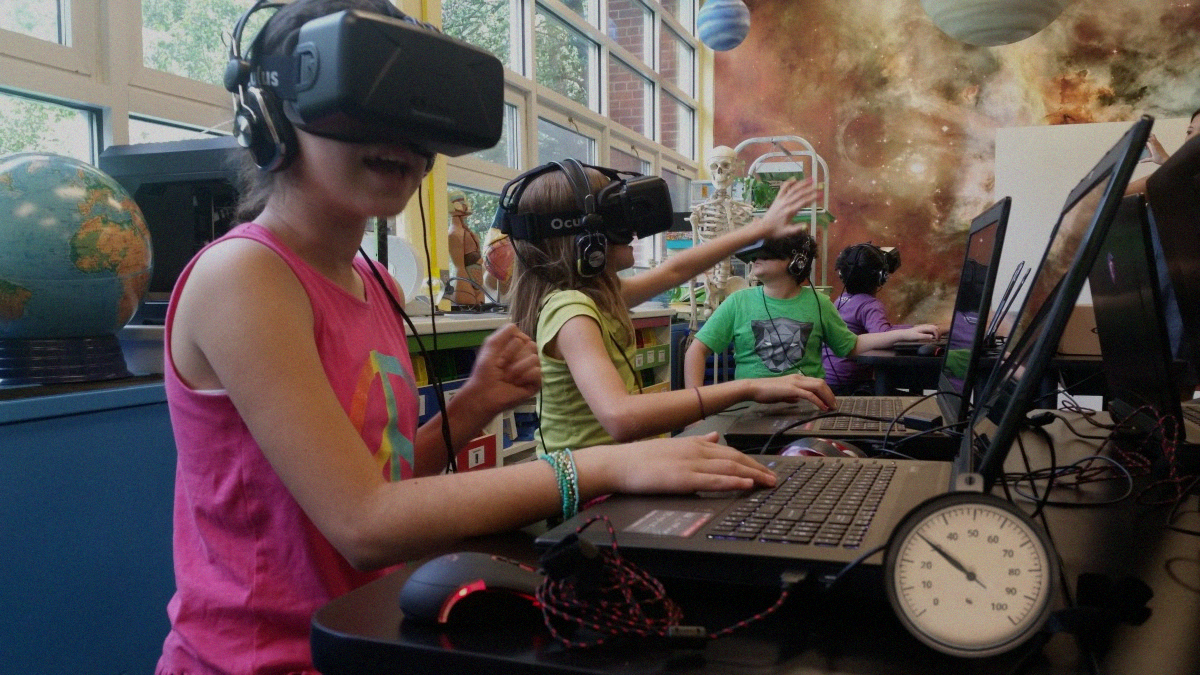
30 %
